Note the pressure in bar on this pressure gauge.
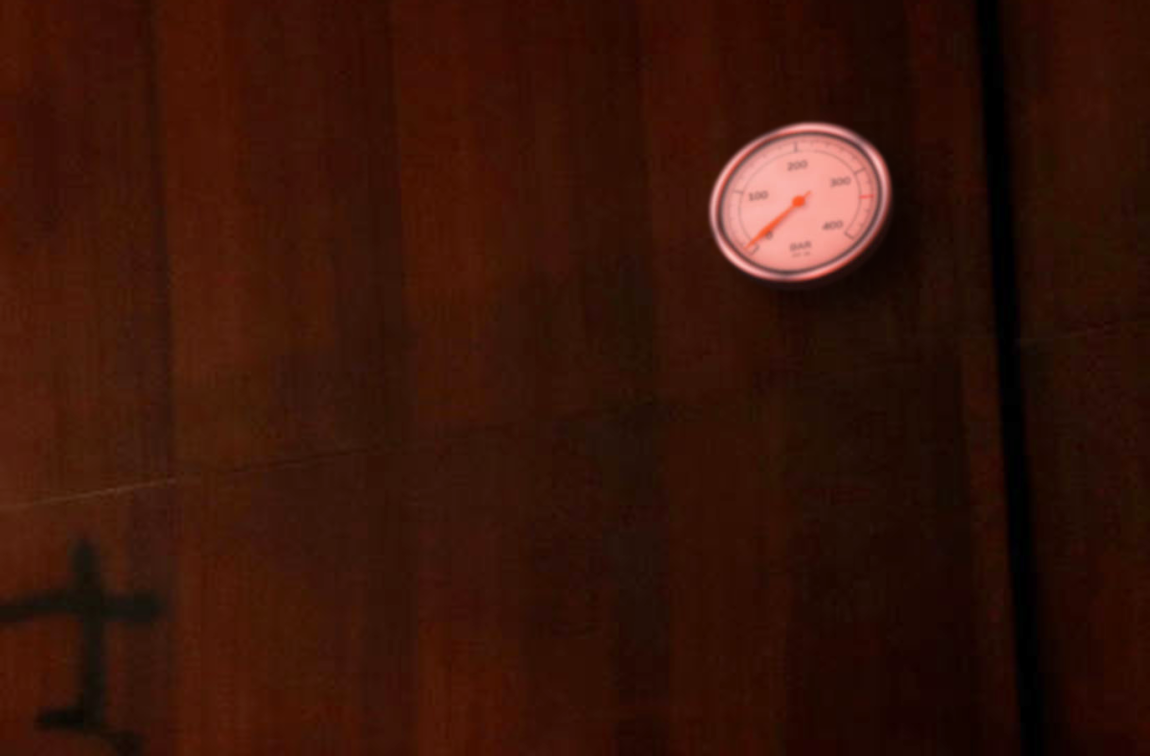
10 bar
